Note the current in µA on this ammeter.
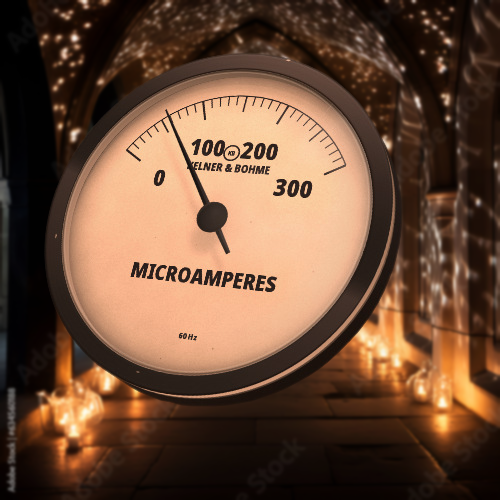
60 µA
